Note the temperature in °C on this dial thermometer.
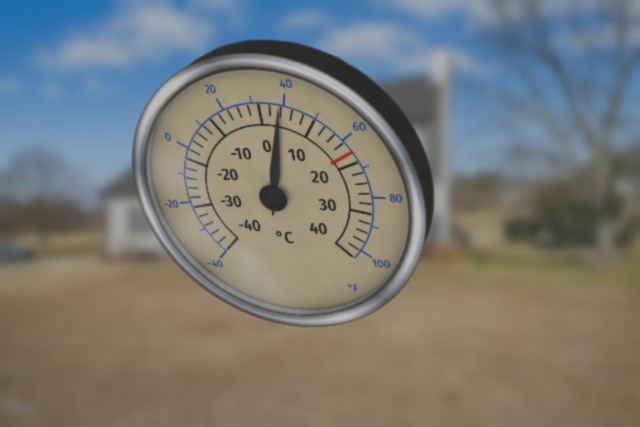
4 °C
